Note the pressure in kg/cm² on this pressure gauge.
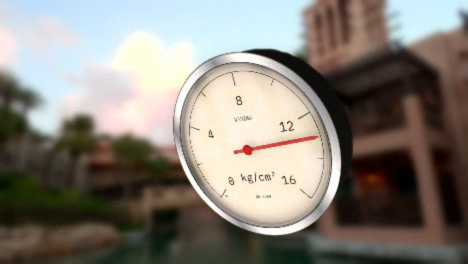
13 kg/cm²
